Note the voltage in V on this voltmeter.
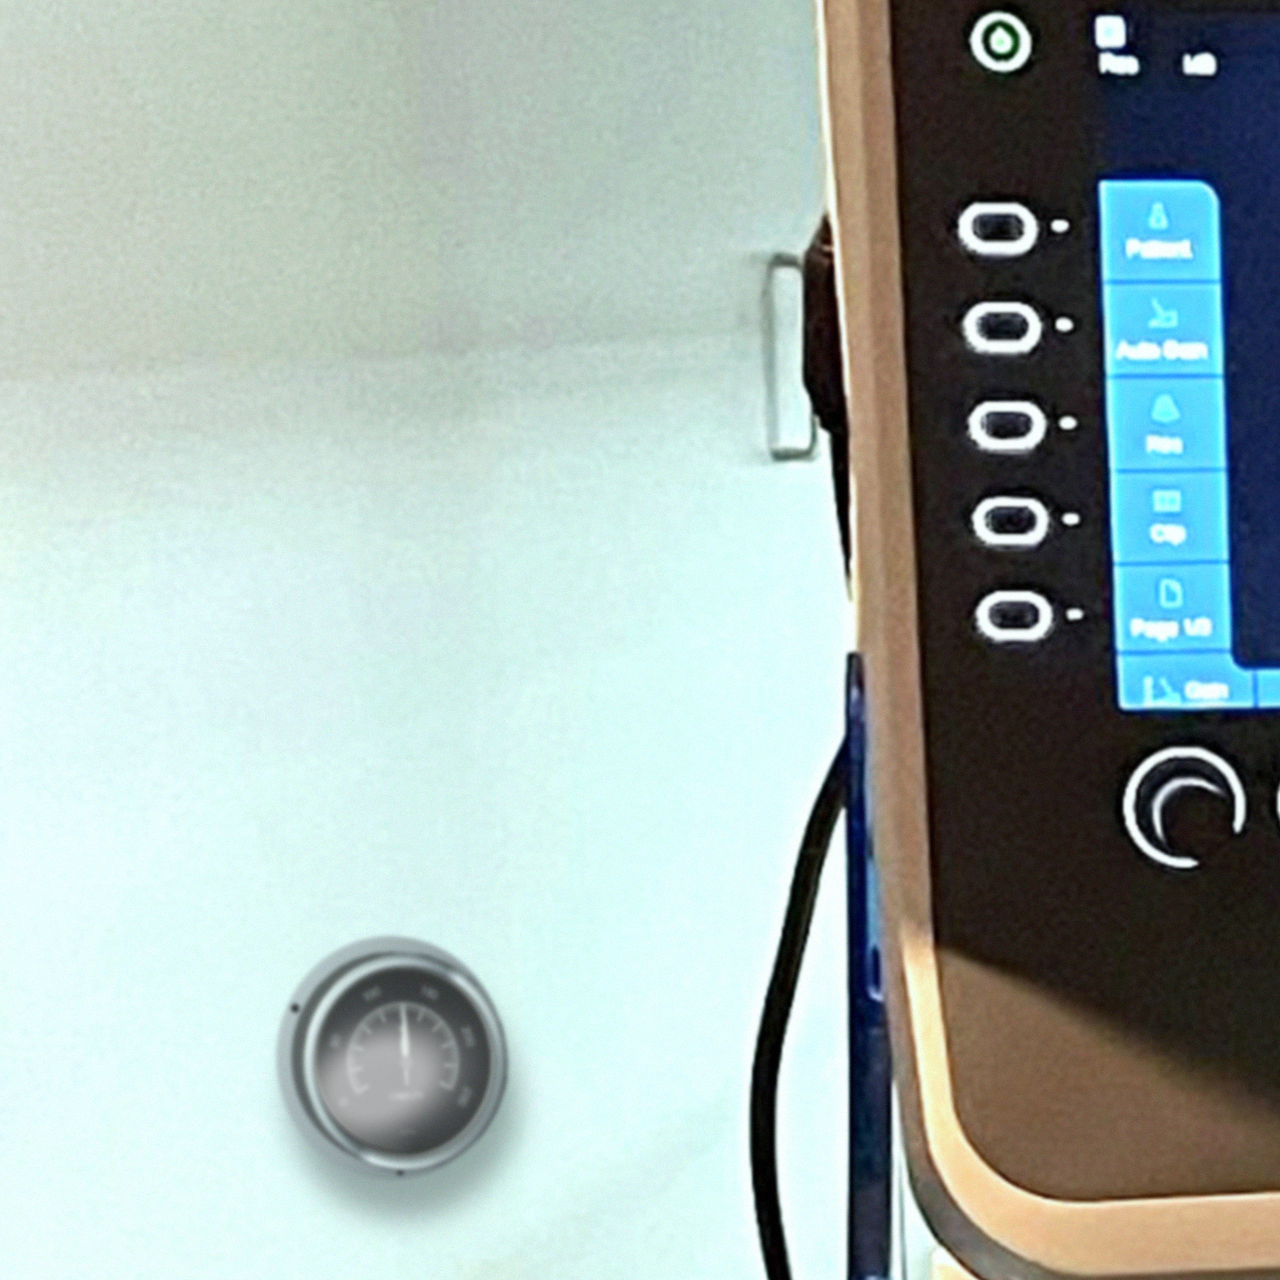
125 V
